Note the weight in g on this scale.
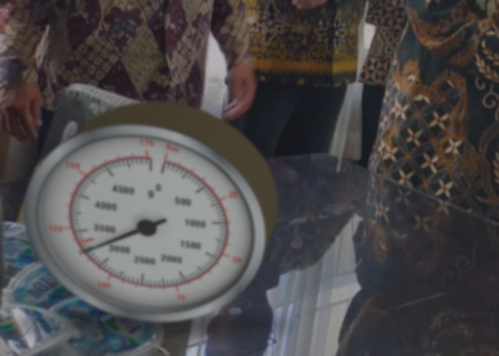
3250 g
